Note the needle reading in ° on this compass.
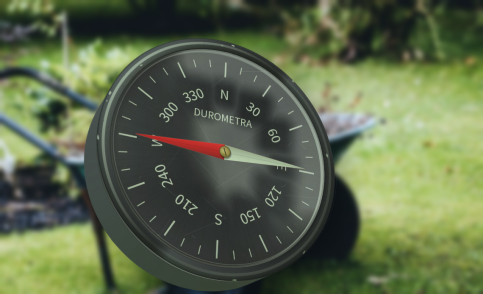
270 °
